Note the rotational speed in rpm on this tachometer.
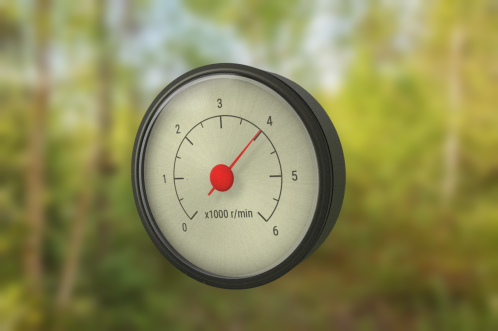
4000 rpm
